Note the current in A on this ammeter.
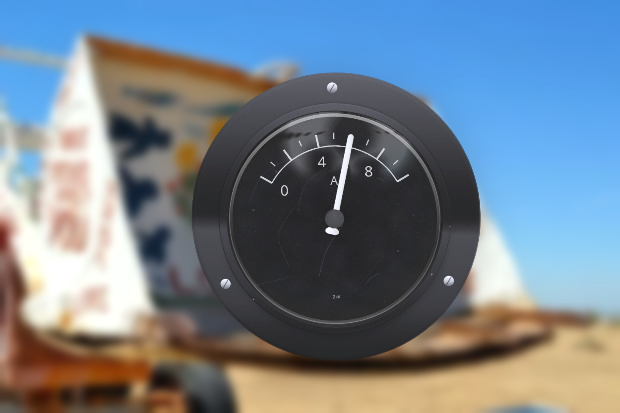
6 A
